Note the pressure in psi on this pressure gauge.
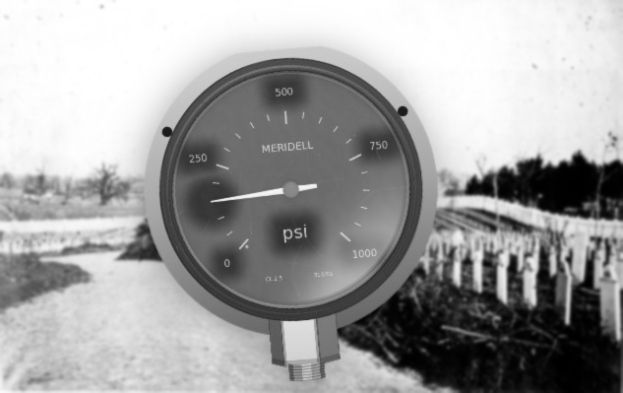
150 psi
